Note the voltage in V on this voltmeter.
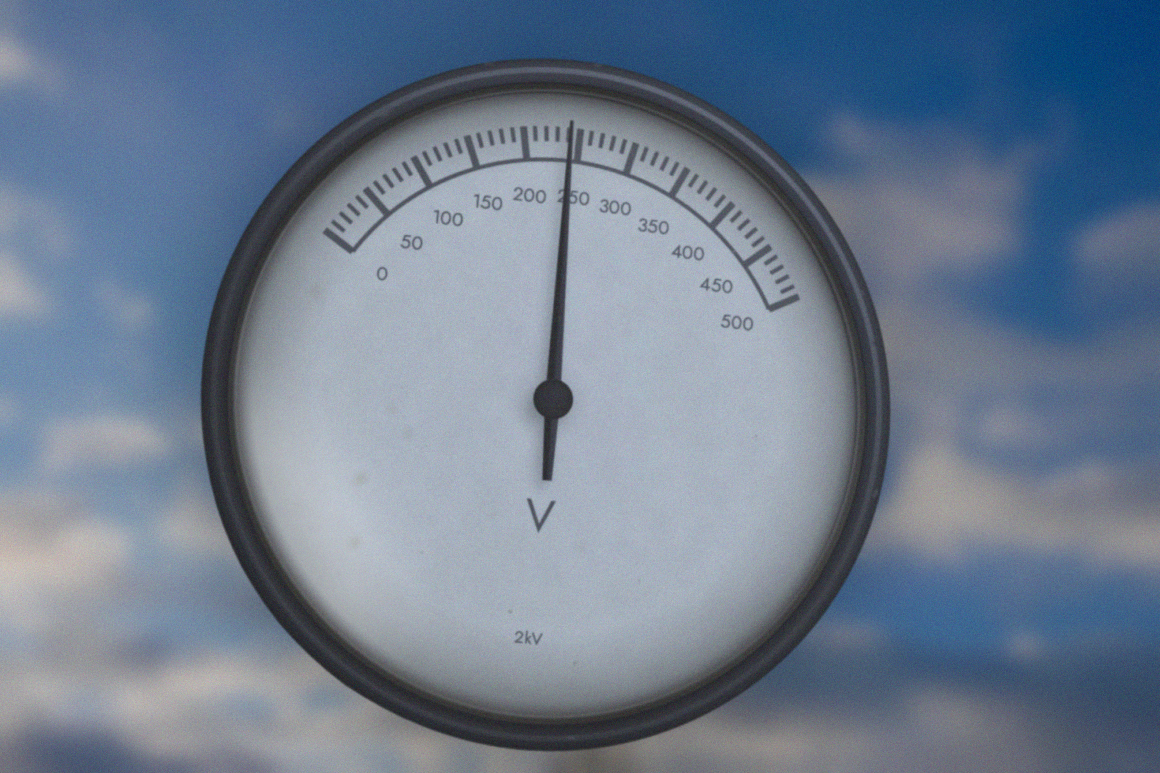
240 V
